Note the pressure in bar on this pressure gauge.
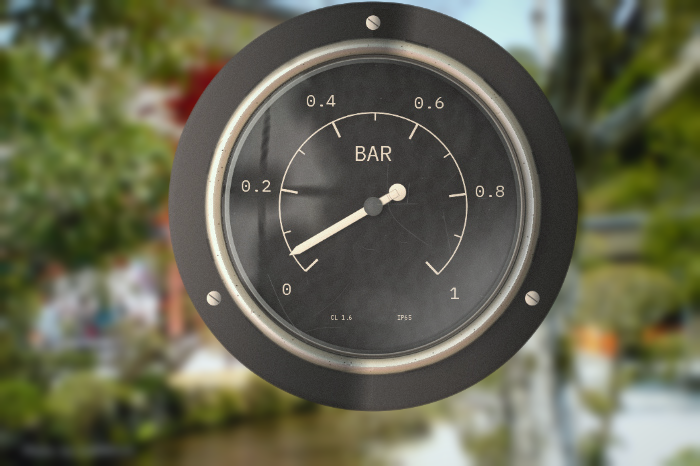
0.05 bar
